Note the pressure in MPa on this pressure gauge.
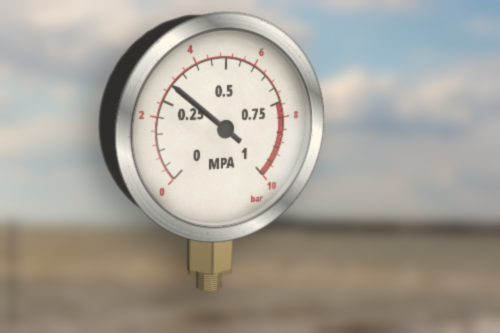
0.3 MPa
